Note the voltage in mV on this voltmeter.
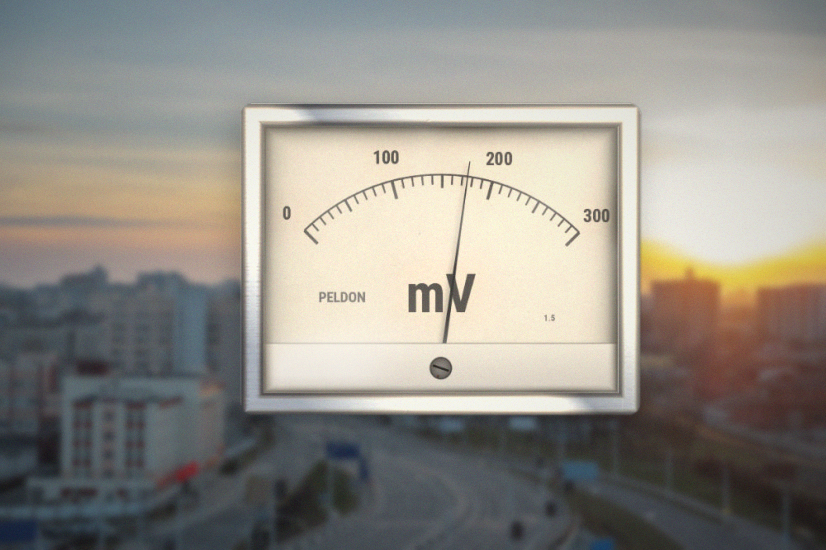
175 mV
